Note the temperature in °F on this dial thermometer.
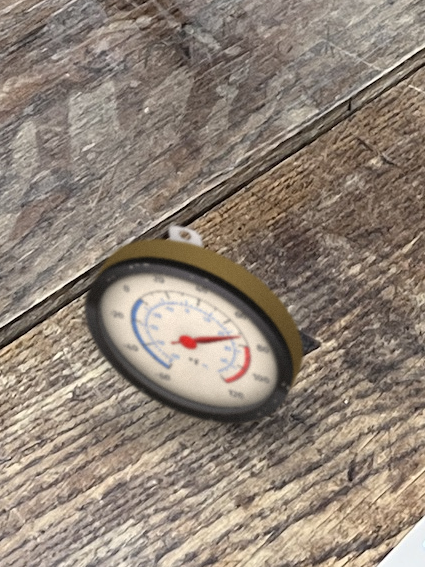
70 °F
